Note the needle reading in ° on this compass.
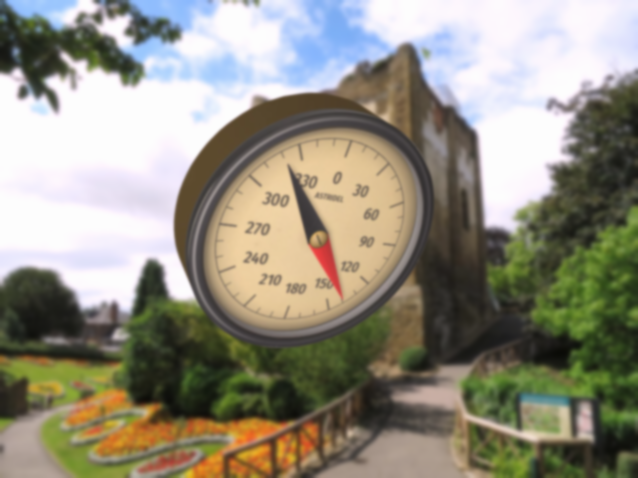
140 °
